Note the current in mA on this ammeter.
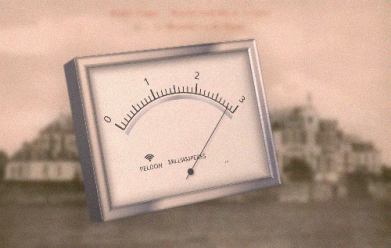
2.8 mA
